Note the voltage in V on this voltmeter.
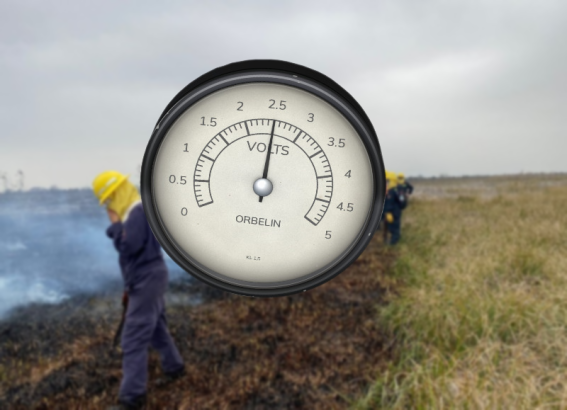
2.5 V
